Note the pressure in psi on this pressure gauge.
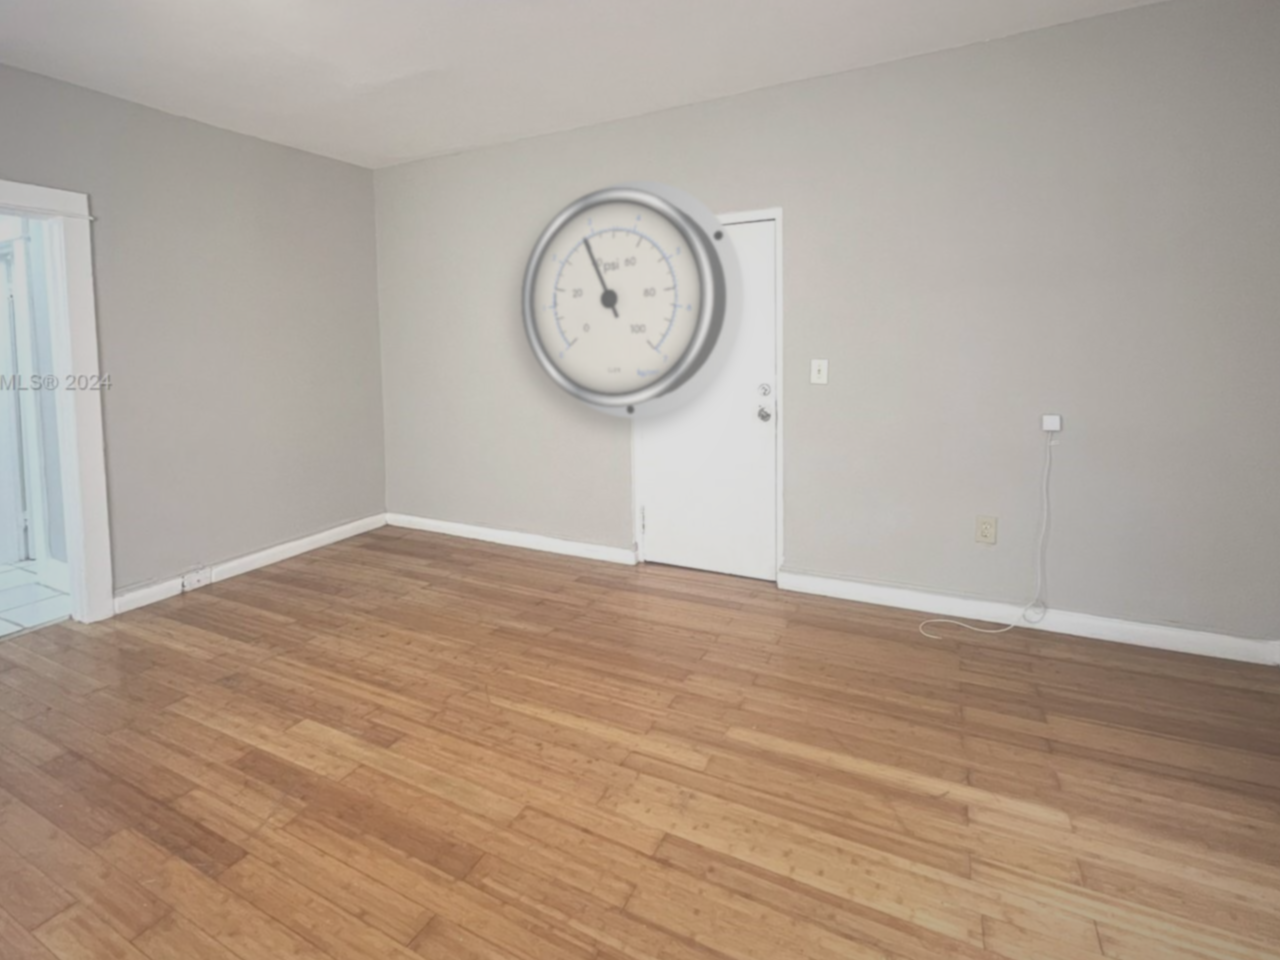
40 psi
